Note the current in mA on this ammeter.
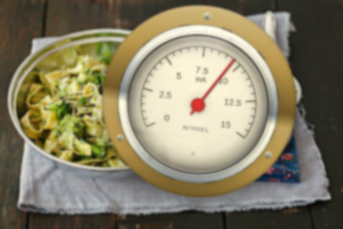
9.5 mA
